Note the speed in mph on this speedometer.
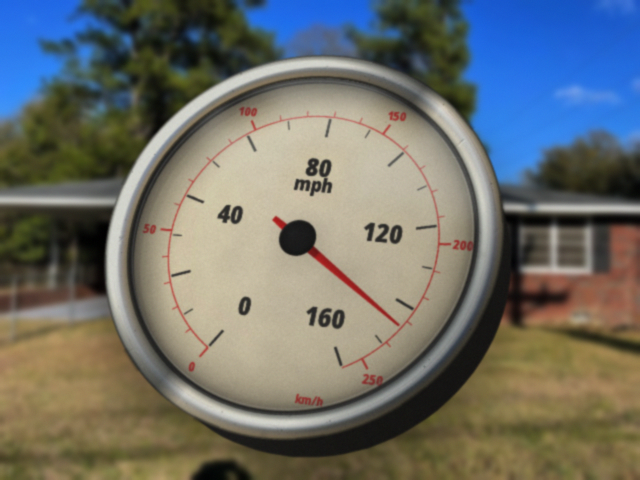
145 mph
